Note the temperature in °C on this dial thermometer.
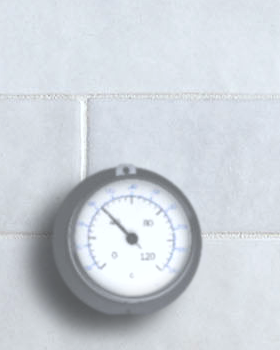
40 °C
